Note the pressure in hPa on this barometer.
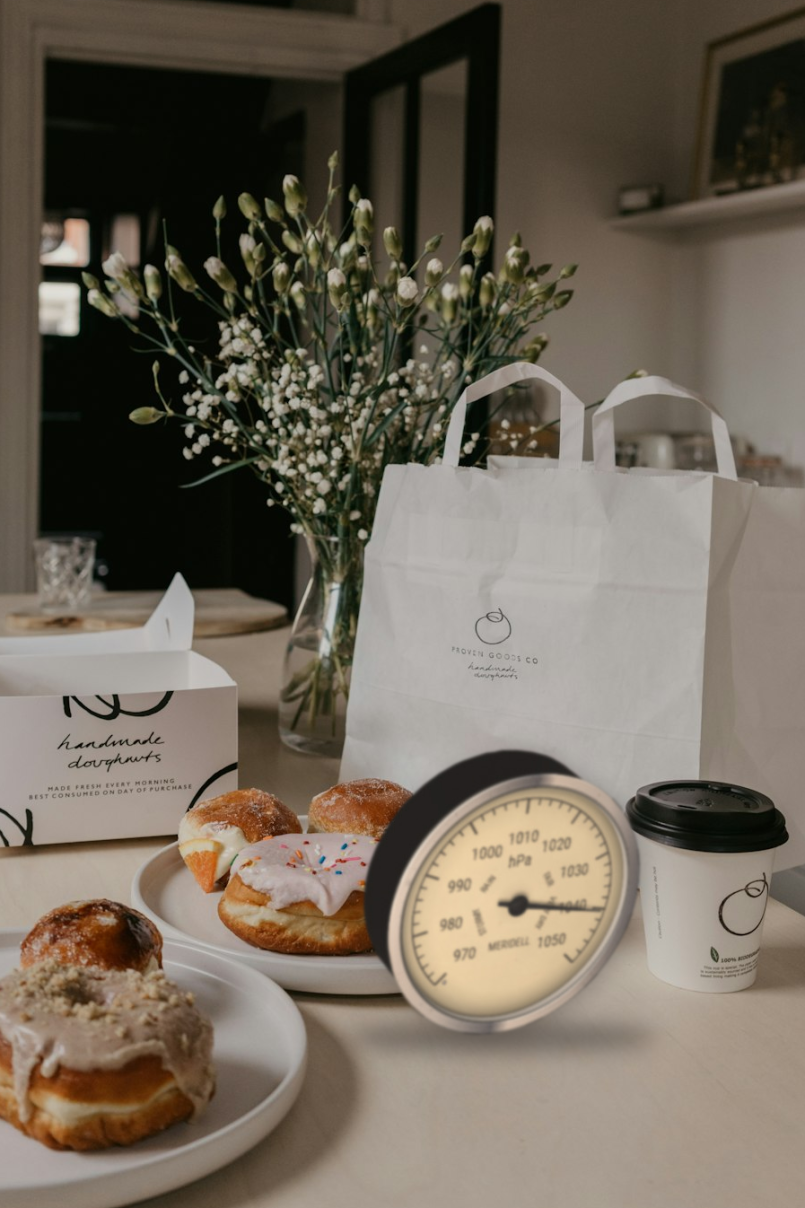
1040 hPa
